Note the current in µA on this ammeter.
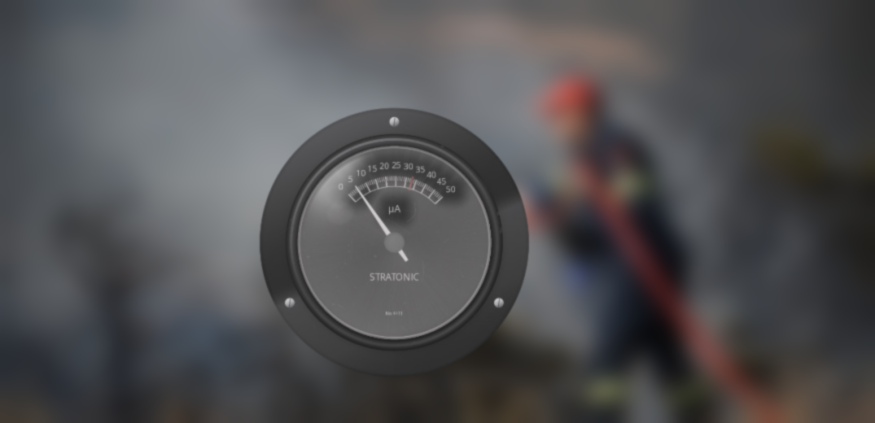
5 µA
